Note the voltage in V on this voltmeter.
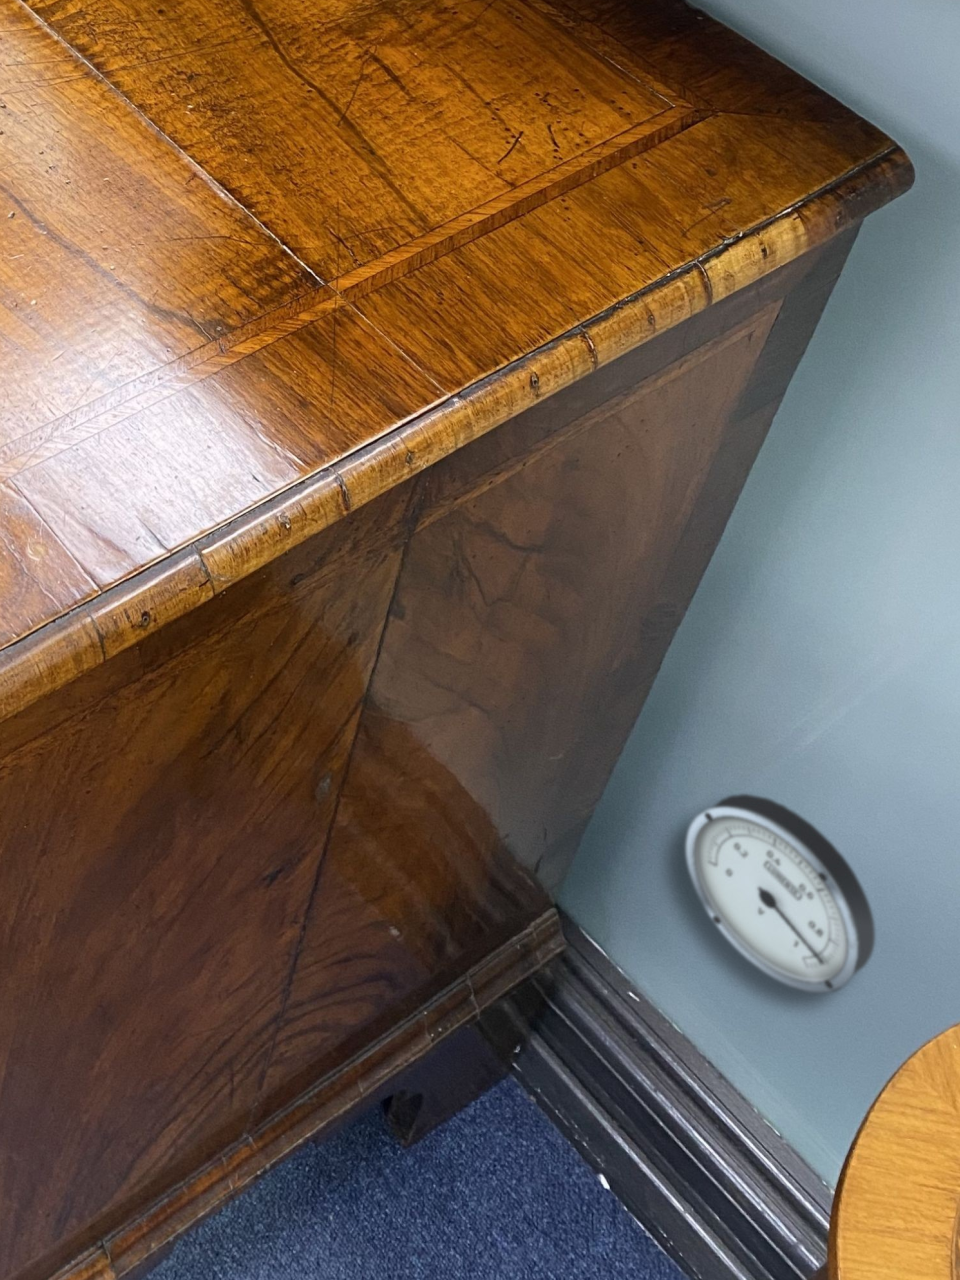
0.9 V
